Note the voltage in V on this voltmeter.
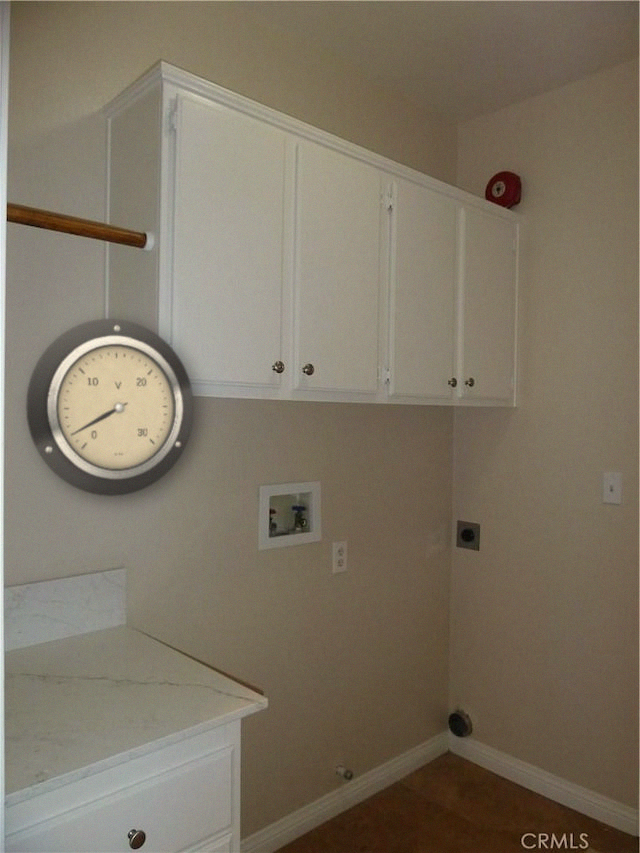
2 V
